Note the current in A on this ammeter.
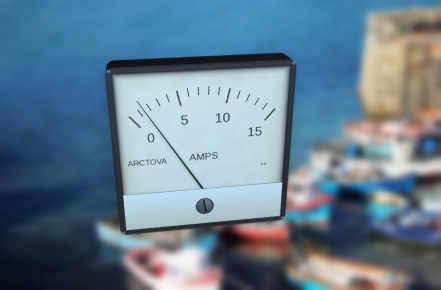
1.5 A
